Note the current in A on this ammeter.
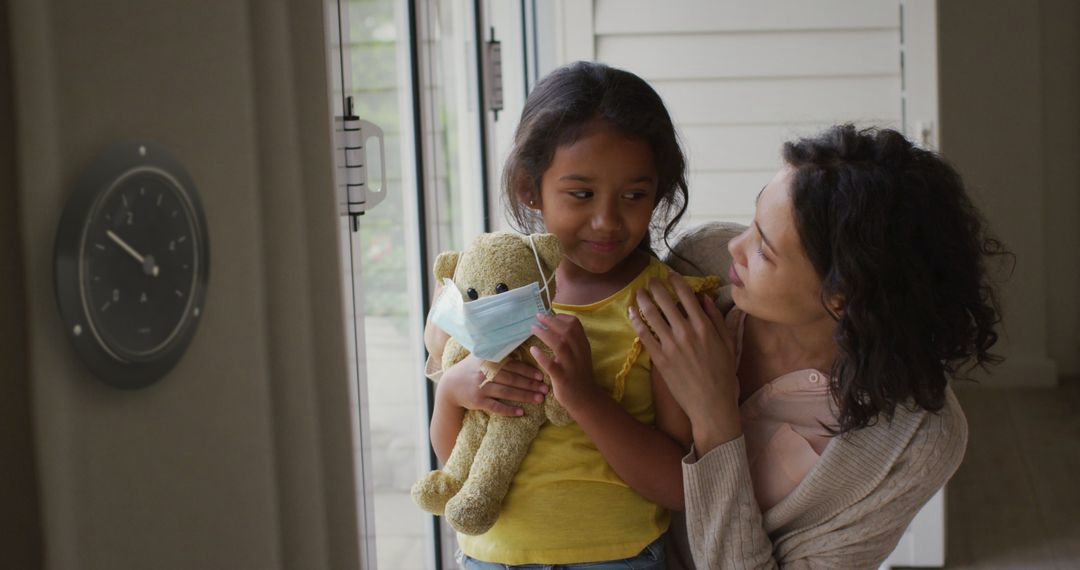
1.25 A
